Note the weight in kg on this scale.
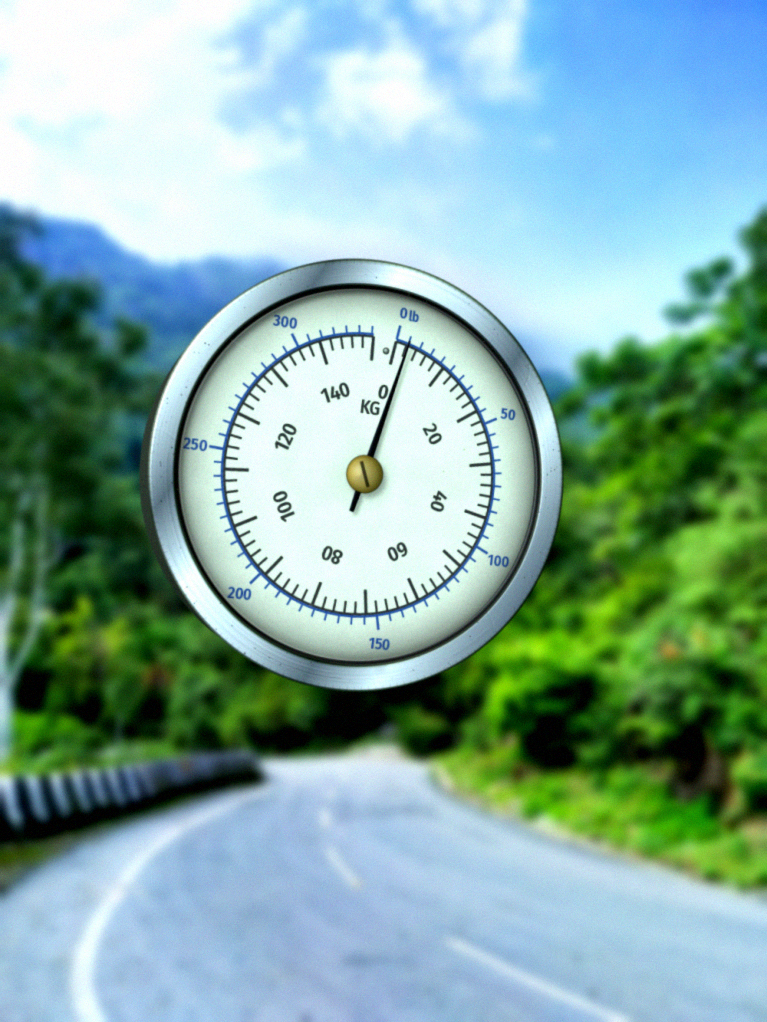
2 kg
